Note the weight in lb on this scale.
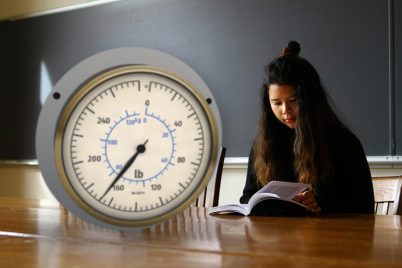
168 lb
